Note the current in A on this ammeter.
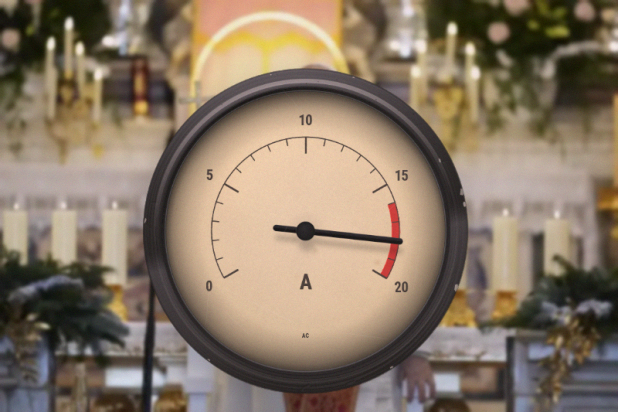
18 A
